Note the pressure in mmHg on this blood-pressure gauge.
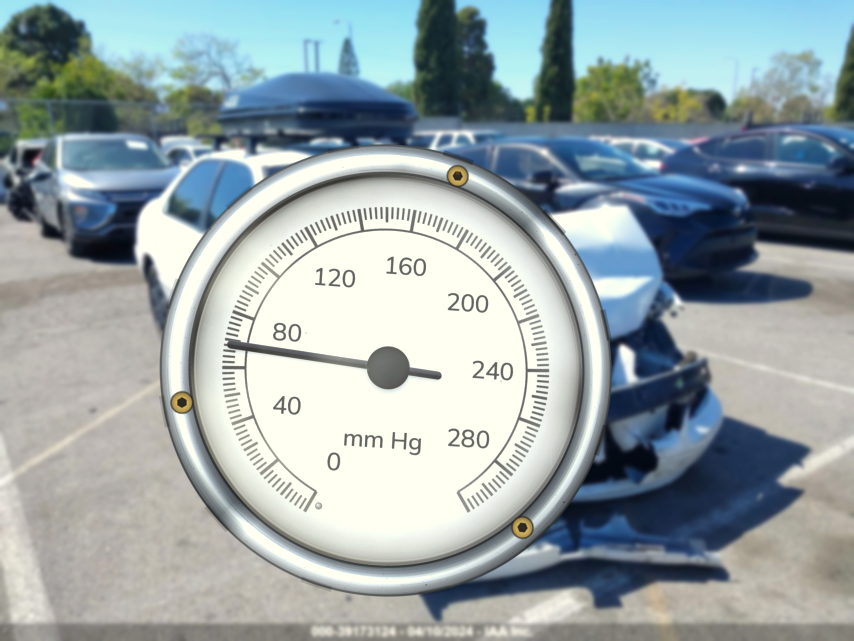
68 mmHg
